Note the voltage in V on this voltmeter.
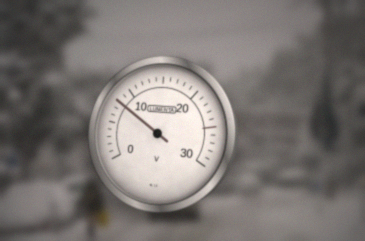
8 V
